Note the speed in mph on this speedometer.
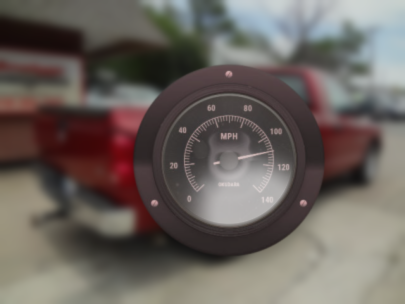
110 mph
